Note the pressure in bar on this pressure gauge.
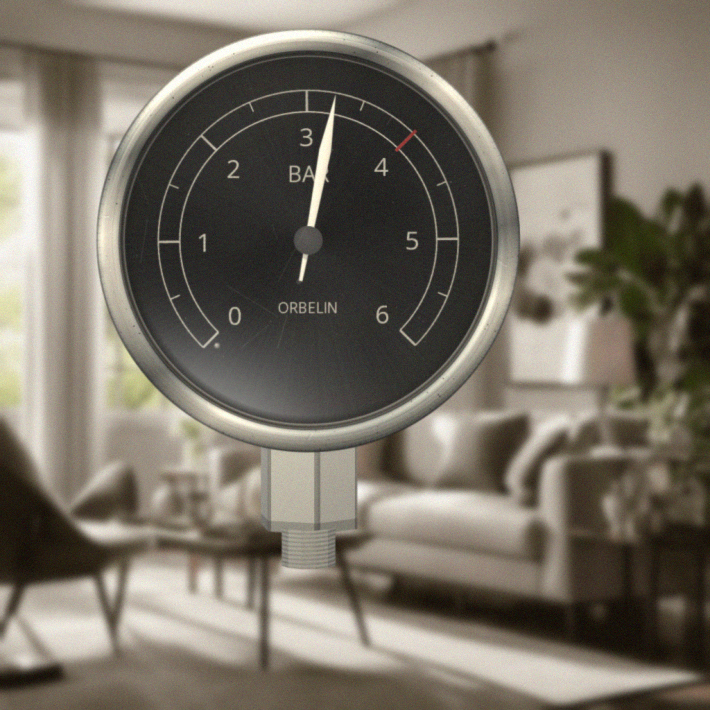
3.25 bar
